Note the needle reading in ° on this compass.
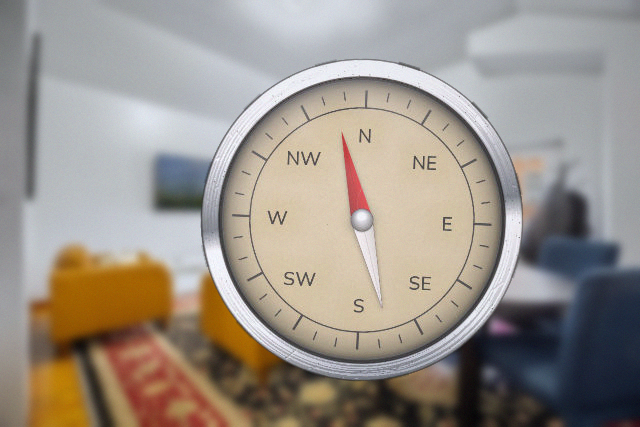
345 °
